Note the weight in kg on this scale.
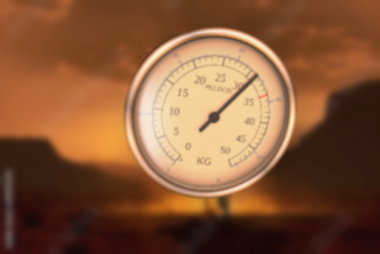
31 kg
